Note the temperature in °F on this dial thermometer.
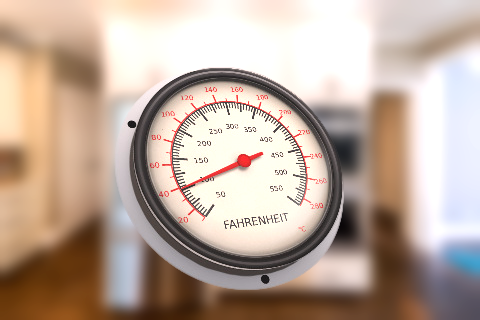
100 °F
